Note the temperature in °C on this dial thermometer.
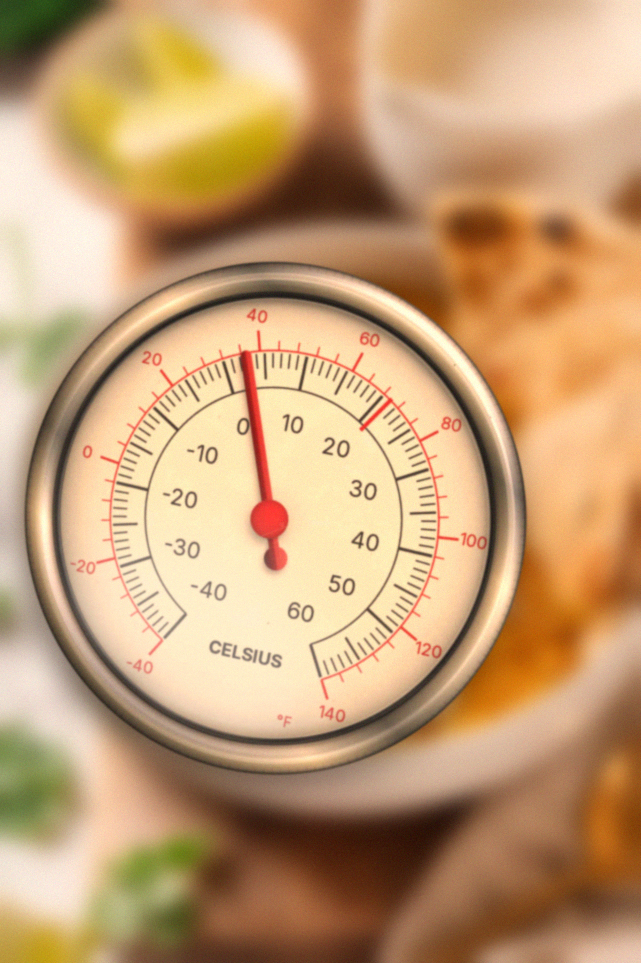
3 °C
